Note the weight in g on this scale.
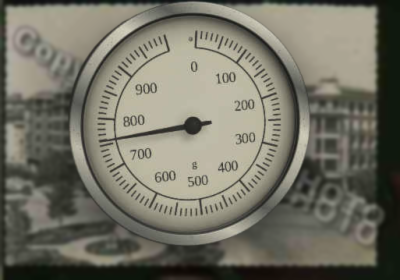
760 g
